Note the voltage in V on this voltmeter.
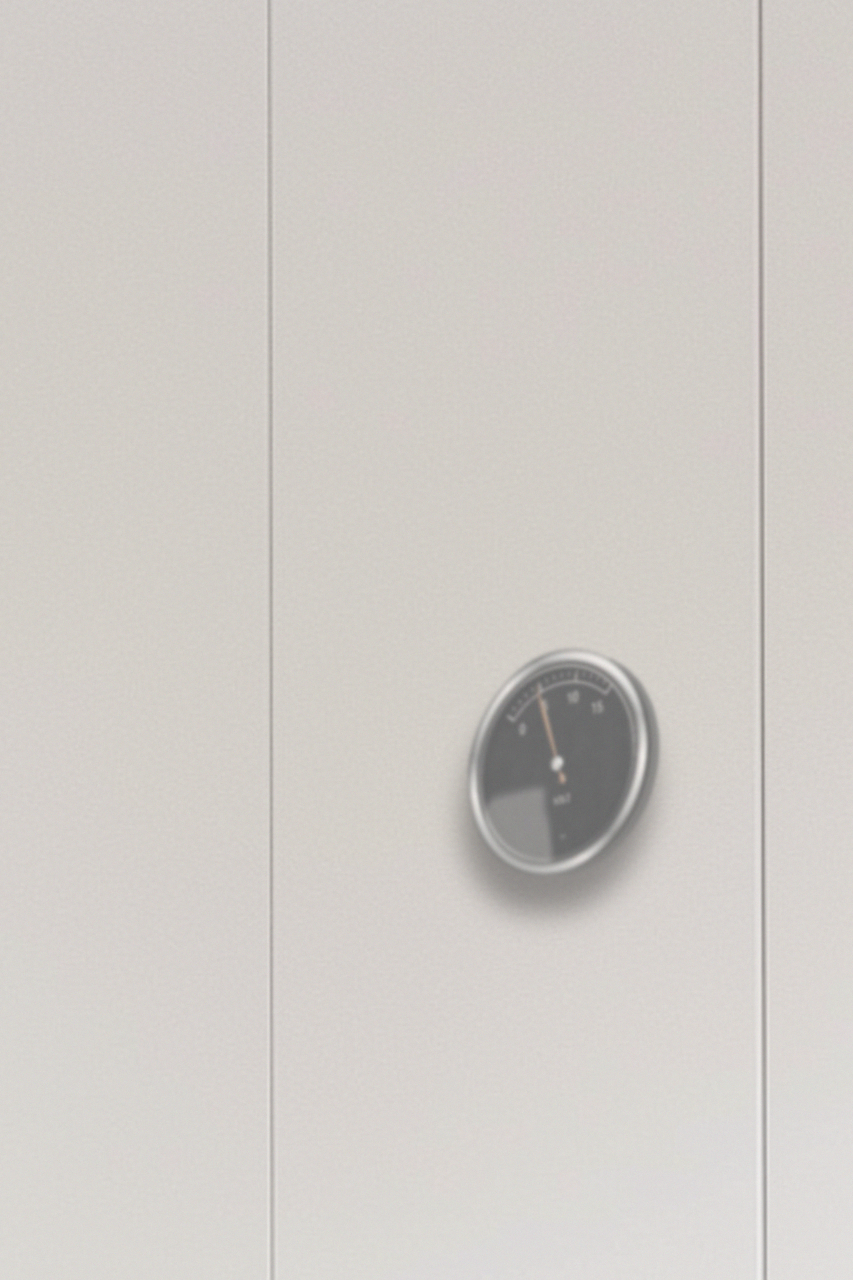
5 V
